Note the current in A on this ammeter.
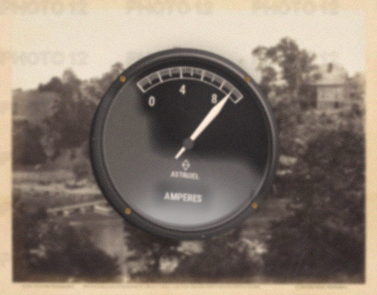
9 A
